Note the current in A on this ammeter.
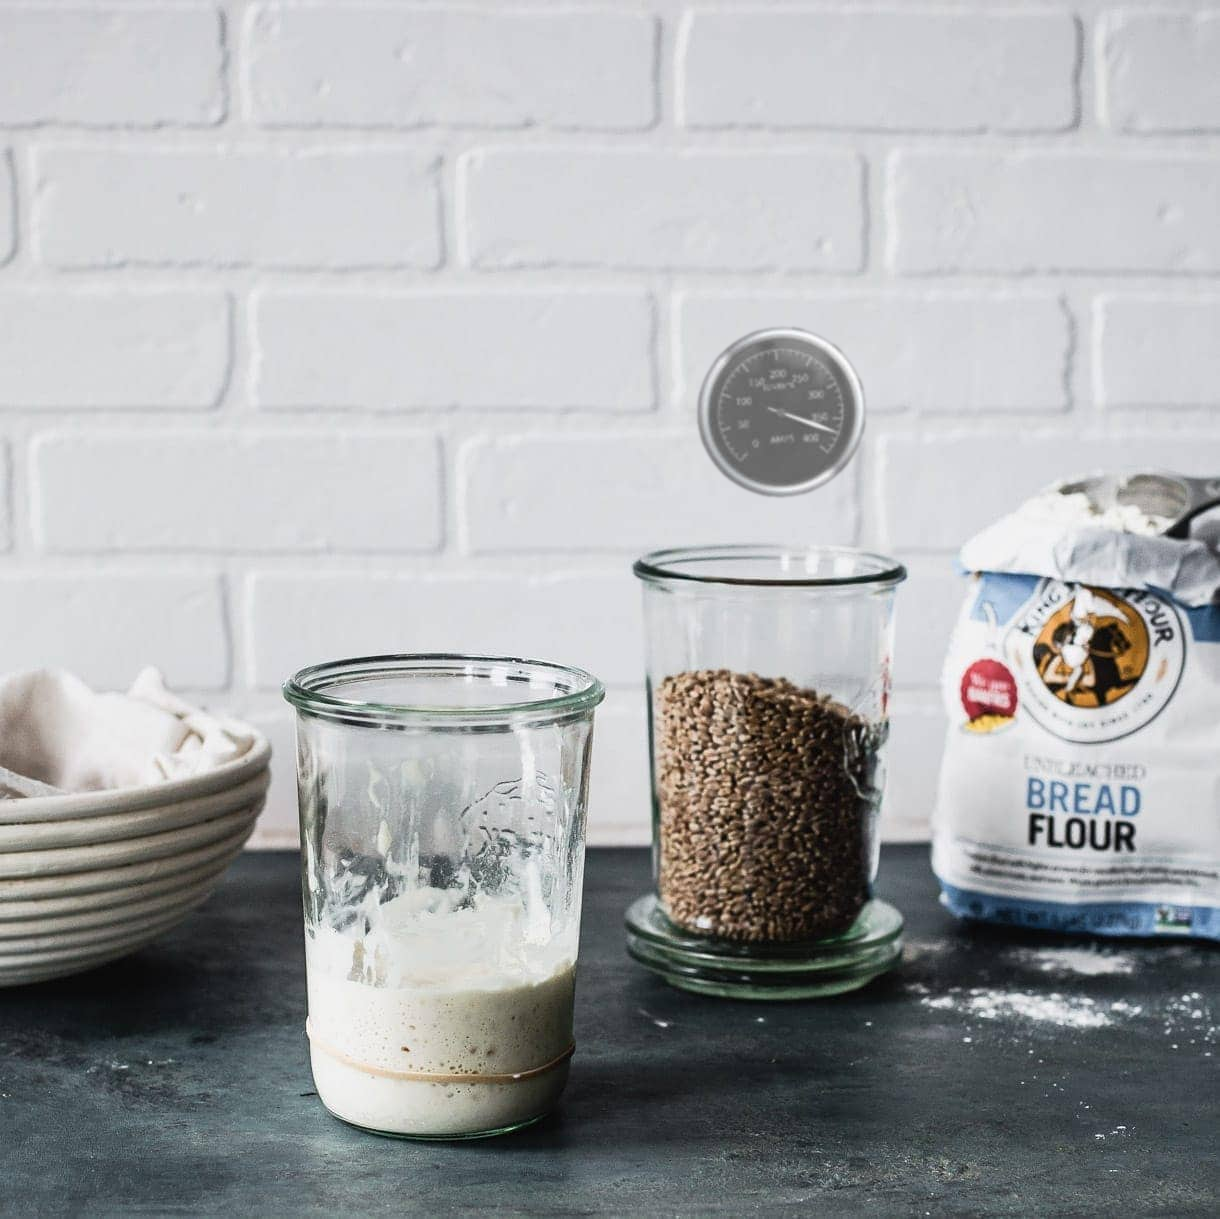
370 A
